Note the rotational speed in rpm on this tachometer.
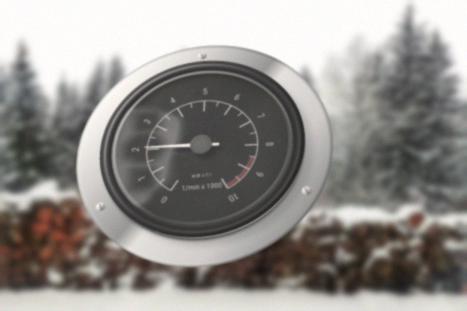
2000 rpm
